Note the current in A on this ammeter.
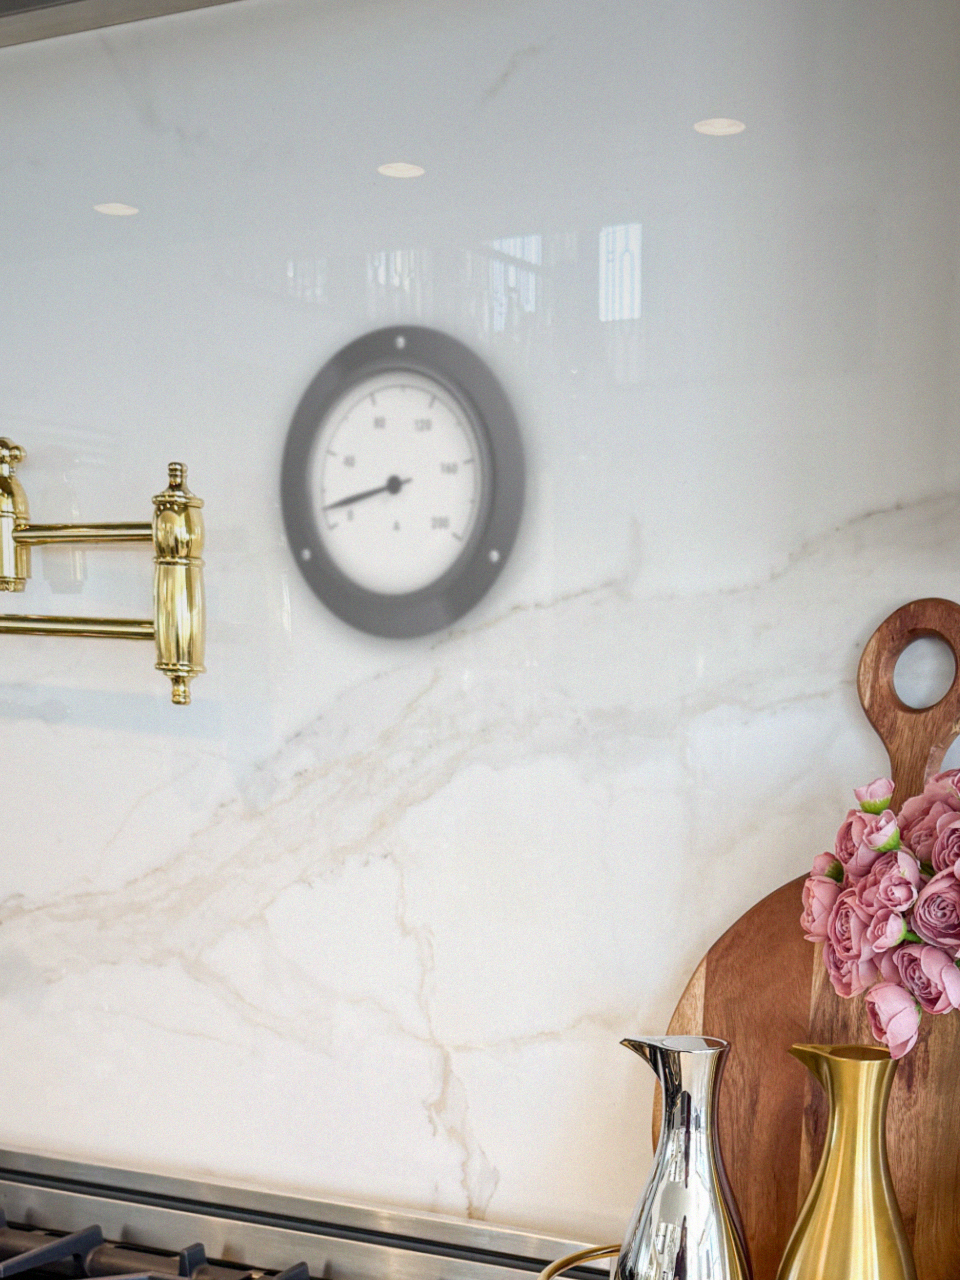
10 A
